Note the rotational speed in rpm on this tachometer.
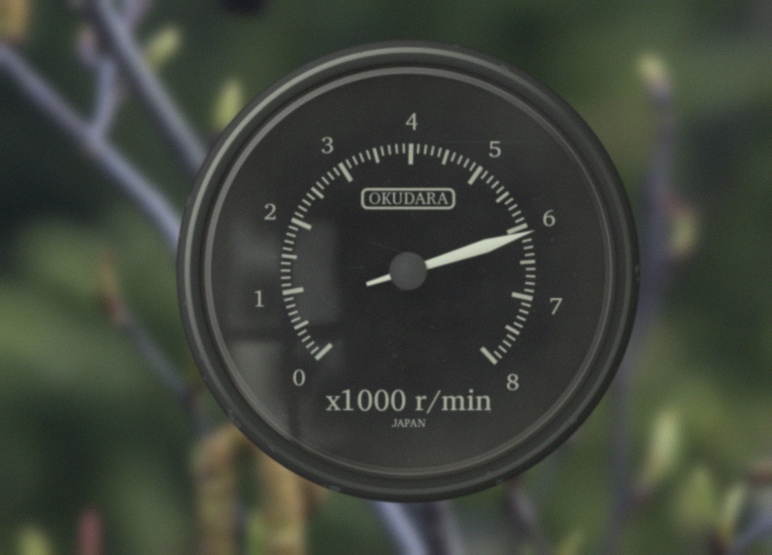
6100 rpm
